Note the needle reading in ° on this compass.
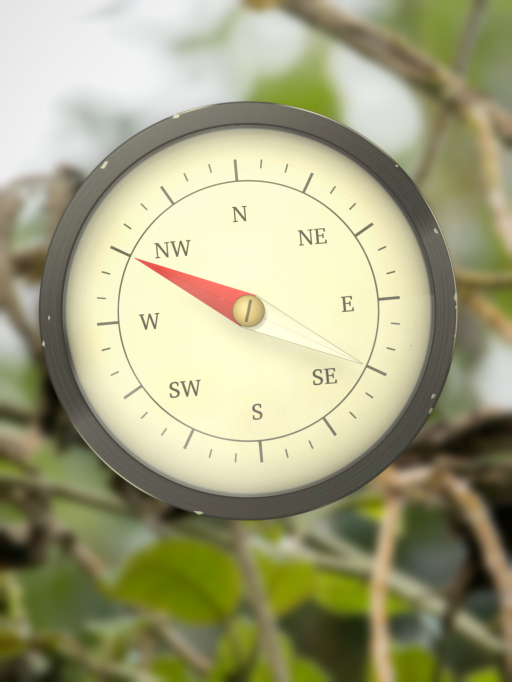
300 °
